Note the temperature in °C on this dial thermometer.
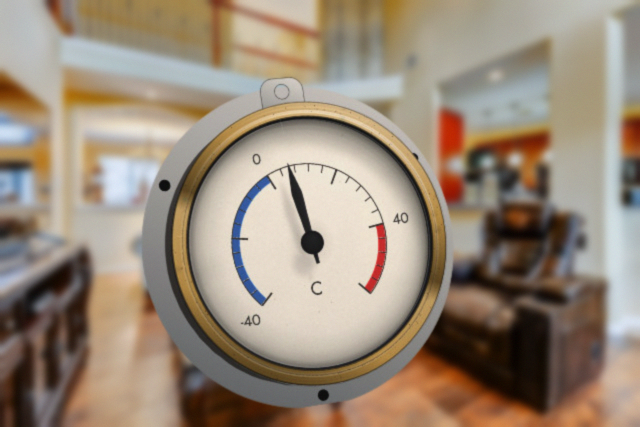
6 °C
